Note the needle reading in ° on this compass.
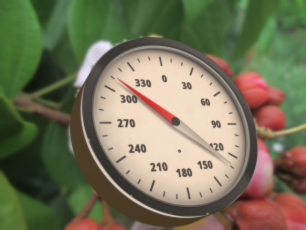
310 °
